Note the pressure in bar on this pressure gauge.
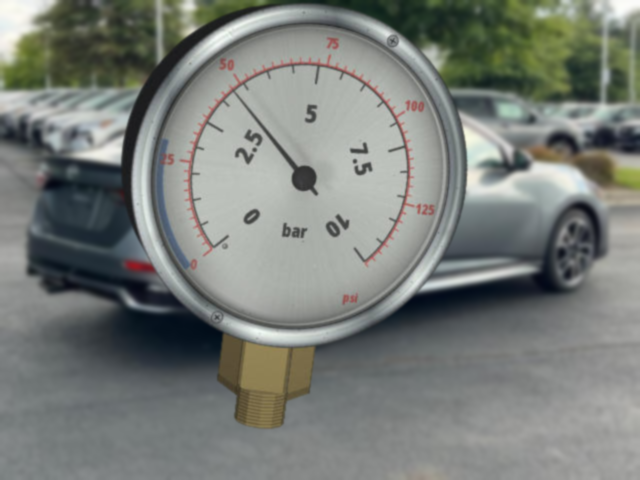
3.25 bar
